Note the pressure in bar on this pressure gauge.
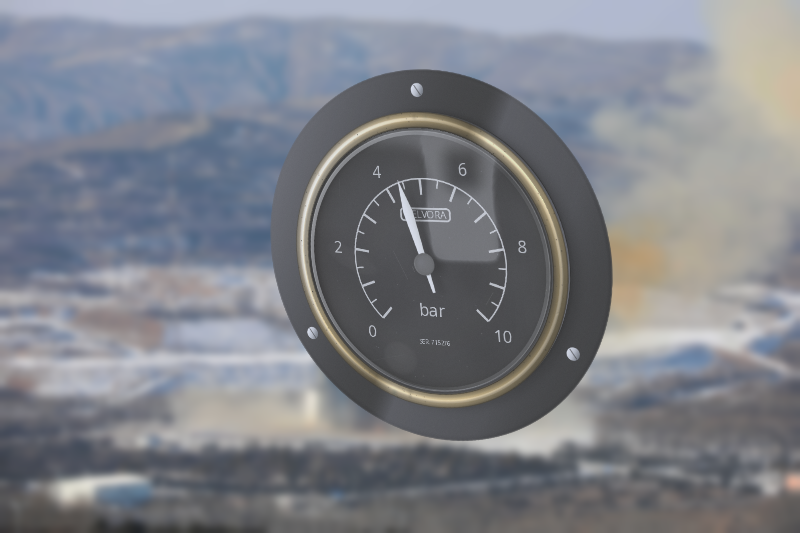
4.5 bar
